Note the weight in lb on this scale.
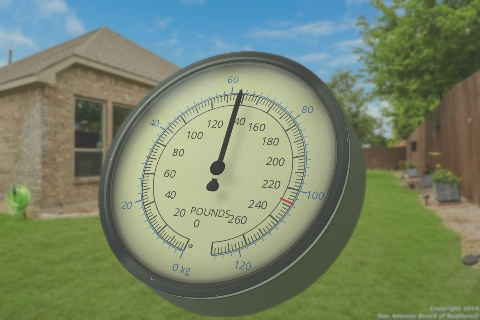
140 lb
